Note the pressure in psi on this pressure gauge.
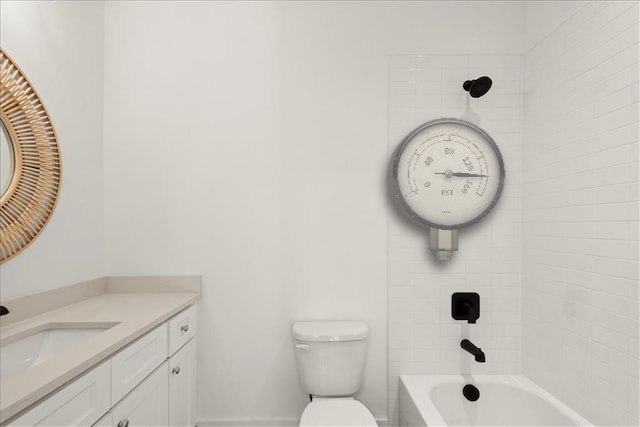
140 psi
